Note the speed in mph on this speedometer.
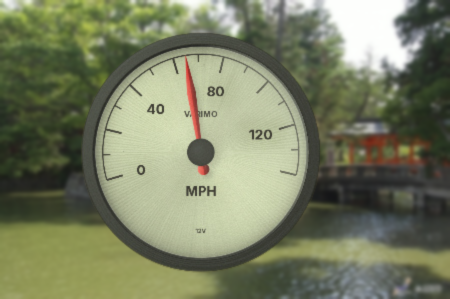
65 mph
